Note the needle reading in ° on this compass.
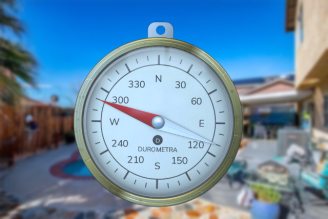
290 °
